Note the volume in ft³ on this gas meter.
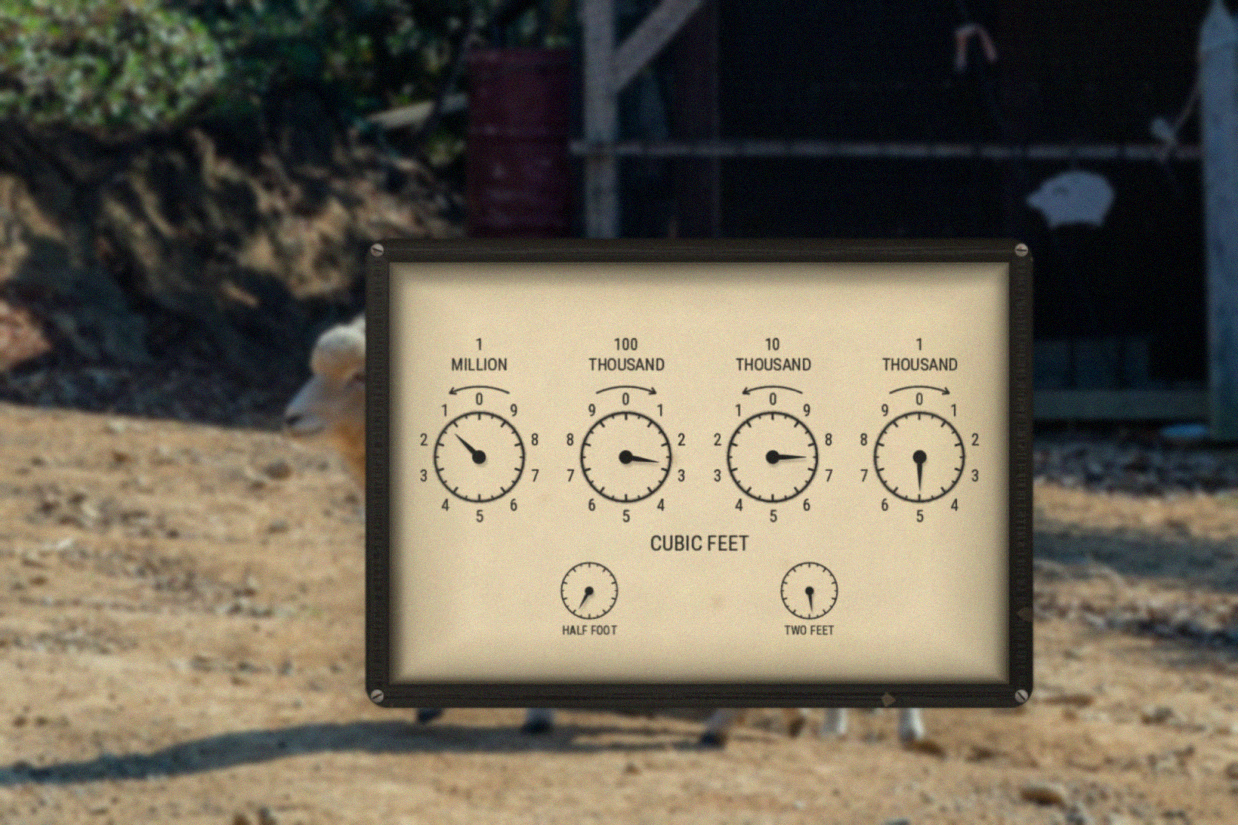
127500 ft³
